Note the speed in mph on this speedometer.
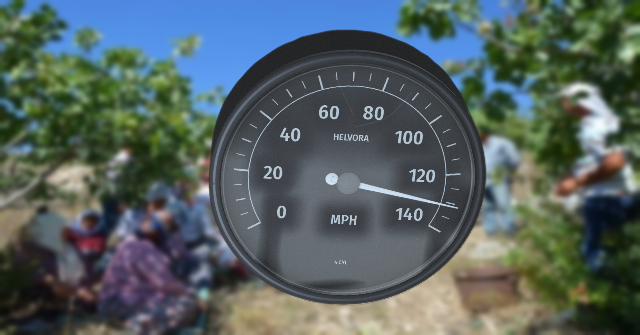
130 mph
